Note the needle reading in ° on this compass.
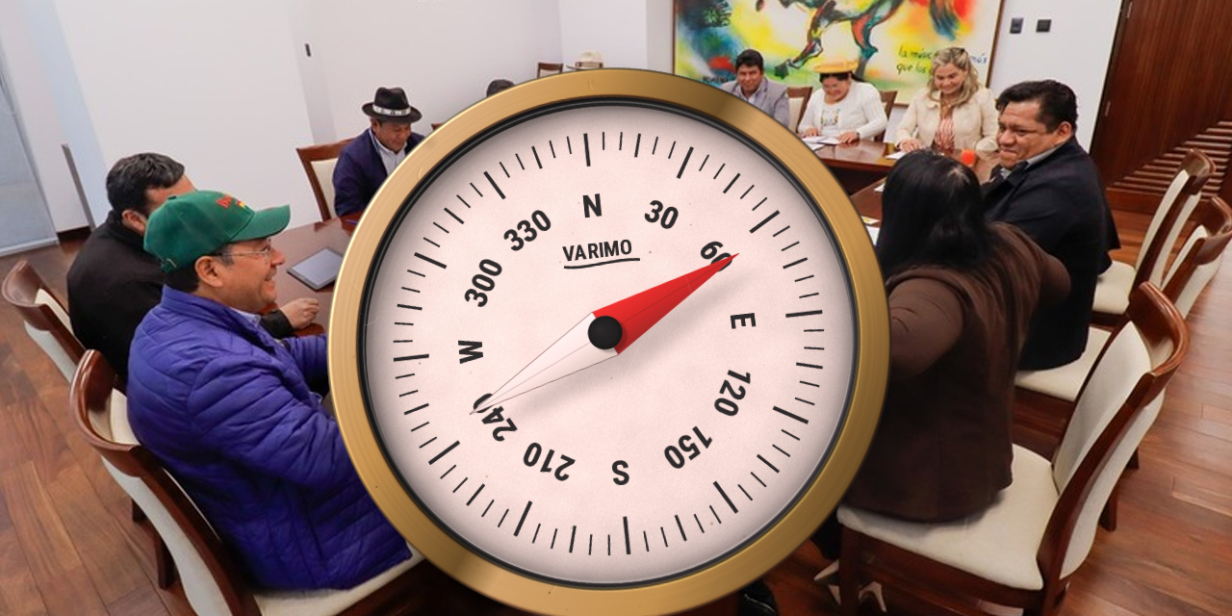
65 °
